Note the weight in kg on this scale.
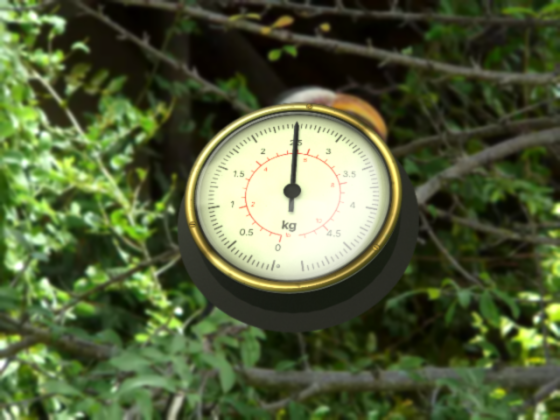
2.5 kg
